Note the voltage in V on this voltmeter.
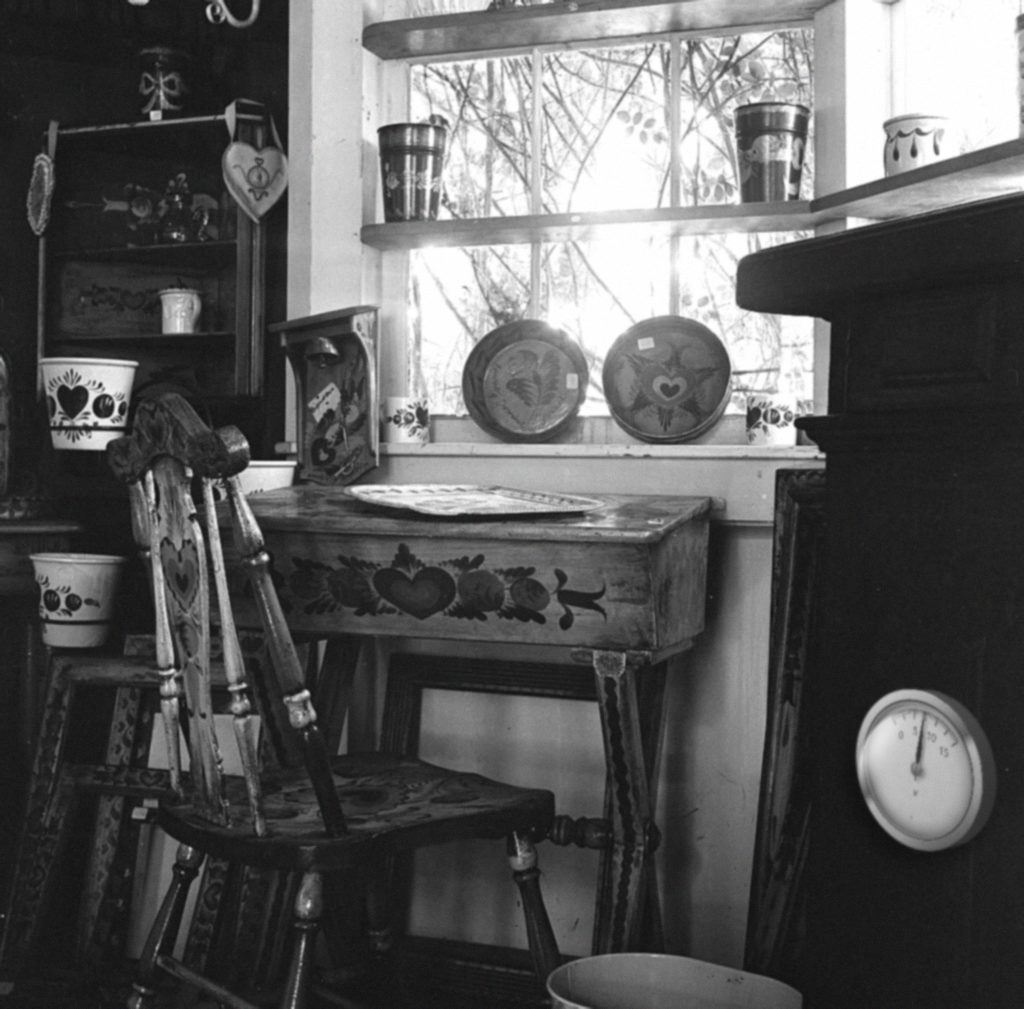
7.5 V
